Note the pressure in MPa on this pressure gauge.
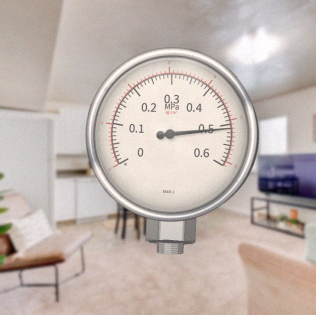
0.51 MPa
